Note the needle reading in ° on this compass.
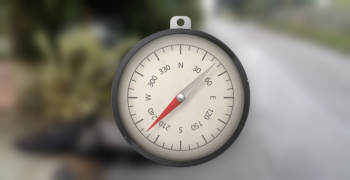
225 °
